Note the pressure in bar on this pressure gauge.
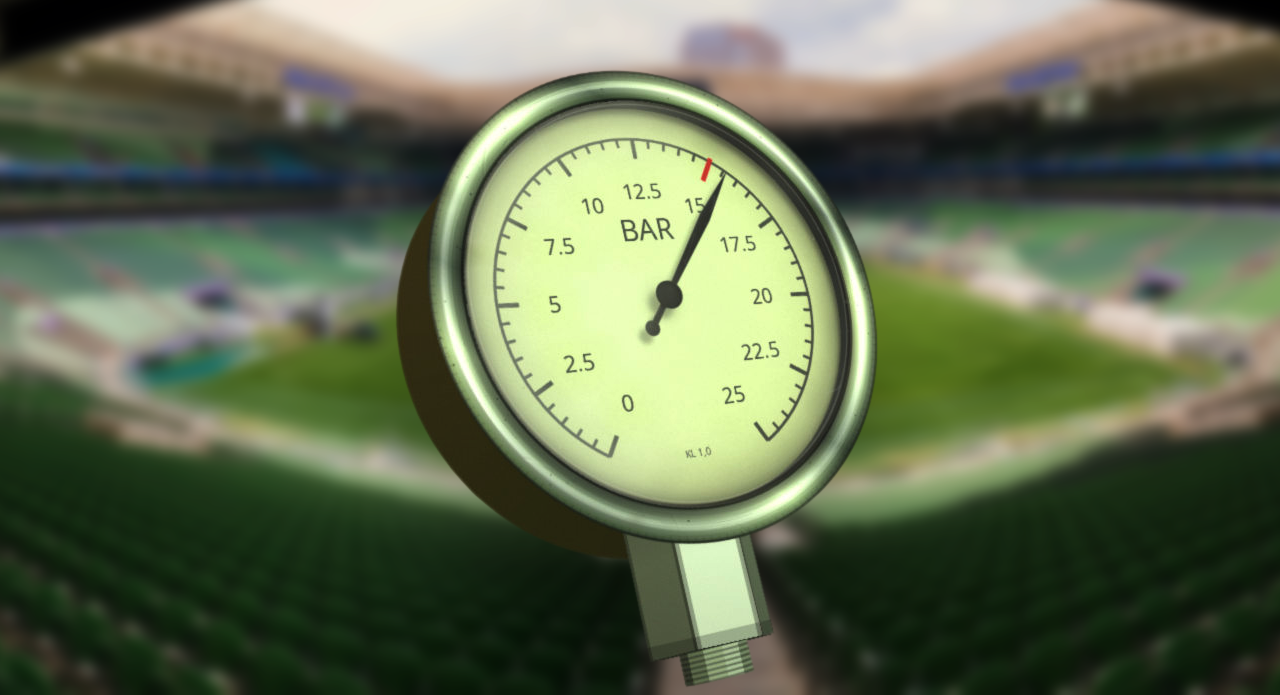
15.5 bar
